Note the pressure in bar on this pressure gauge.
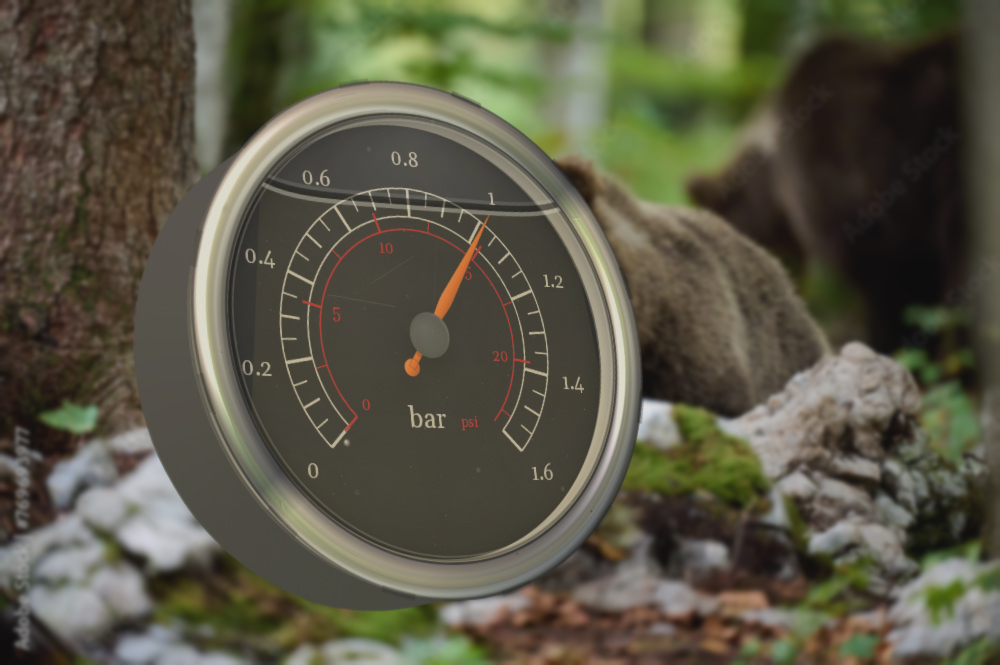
1 bar
